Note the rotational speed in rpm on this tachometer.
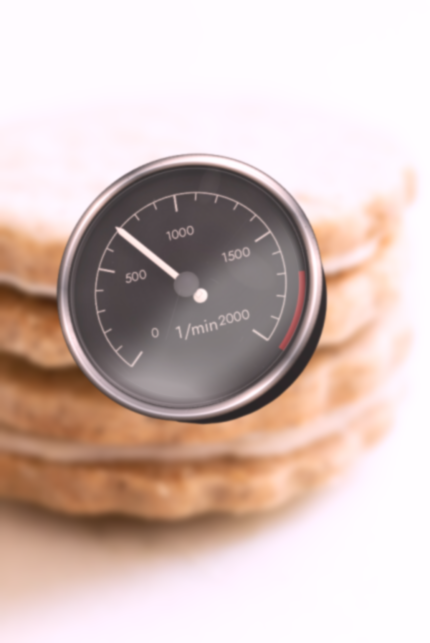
700 rpm
